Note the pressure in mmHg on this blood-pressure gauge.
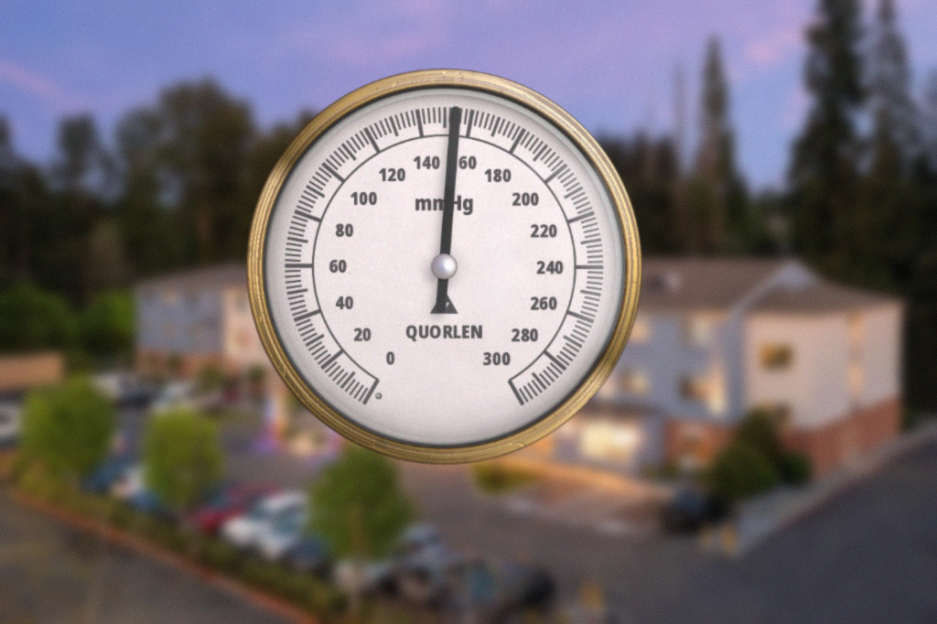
154 mmHg
